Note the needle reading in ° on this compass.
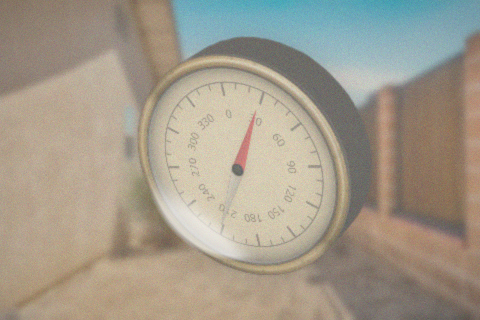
30 °
